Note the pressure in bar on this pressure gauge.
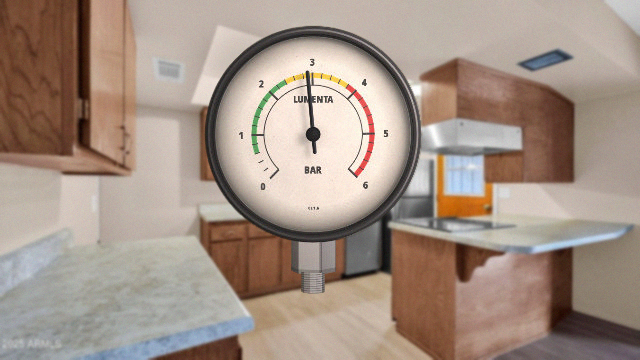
2.9 bar
